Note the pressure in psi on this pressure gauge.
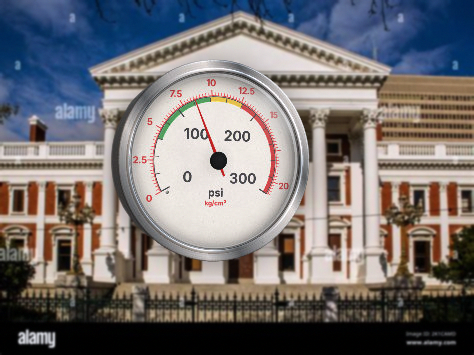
120 psi
